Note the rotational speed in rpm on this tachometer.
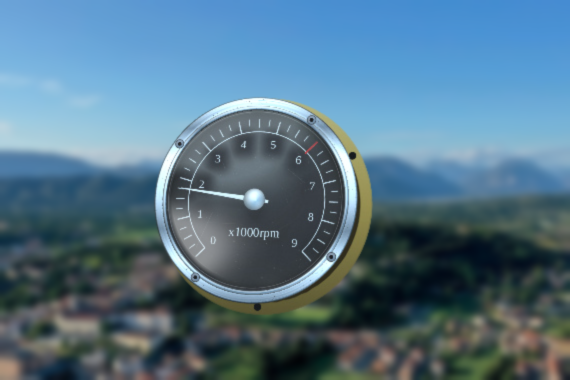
1750 rpm
